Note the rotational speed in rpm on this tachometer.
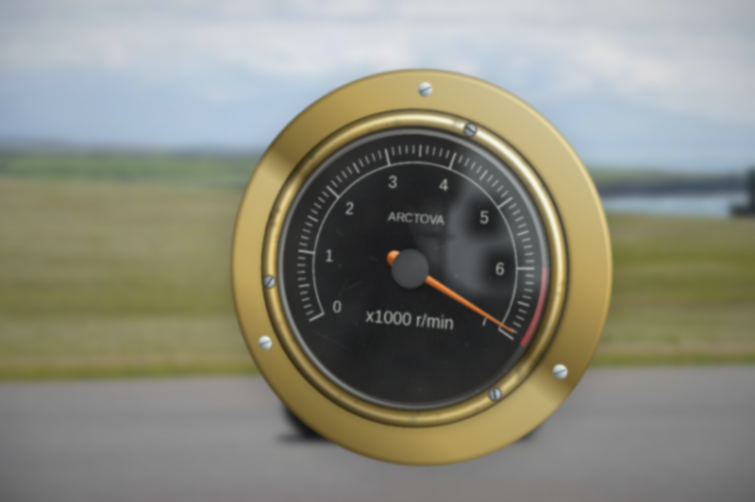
6900 rpm
